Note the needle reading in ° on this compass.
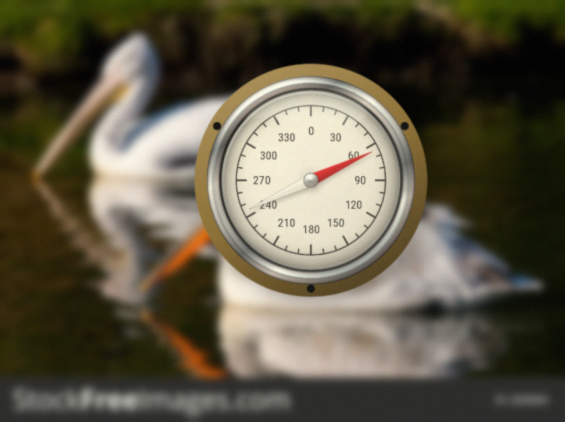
65 °
